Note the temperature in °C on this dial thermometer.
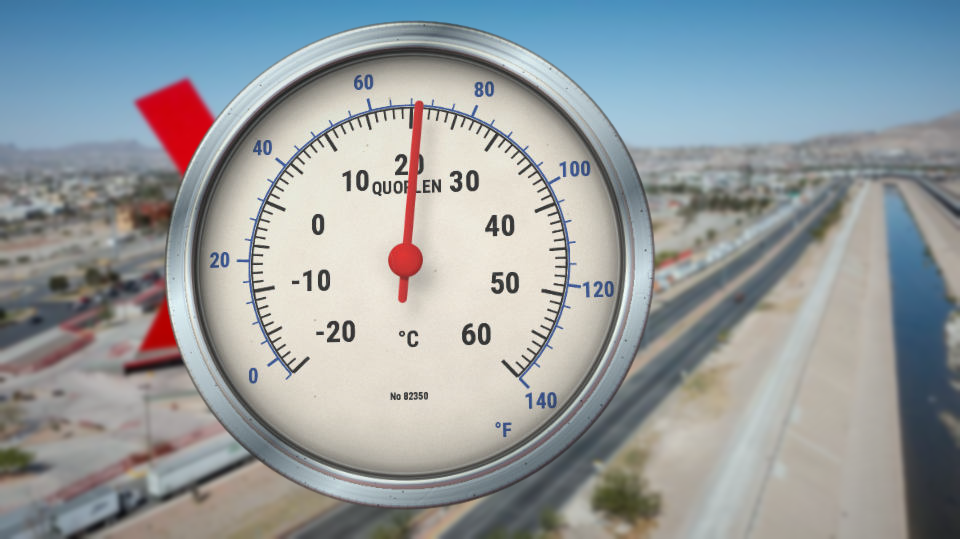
21 °C
